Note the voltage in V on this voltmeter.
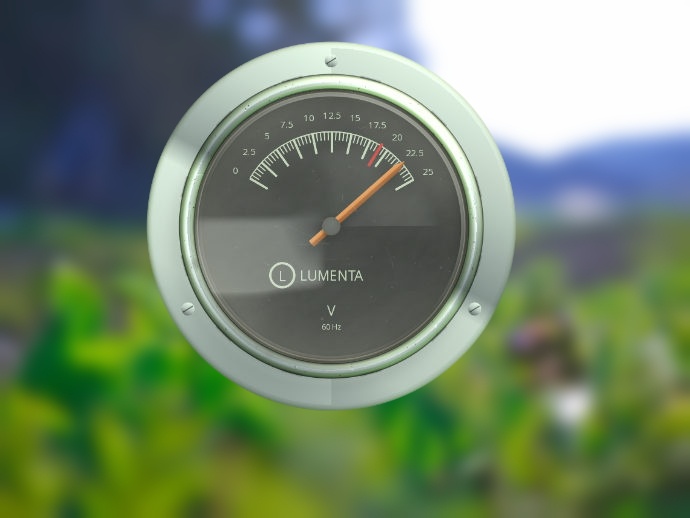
22.5 V
